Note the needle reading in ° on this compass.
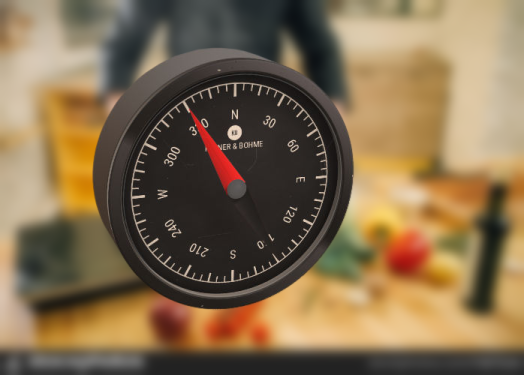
330 °
